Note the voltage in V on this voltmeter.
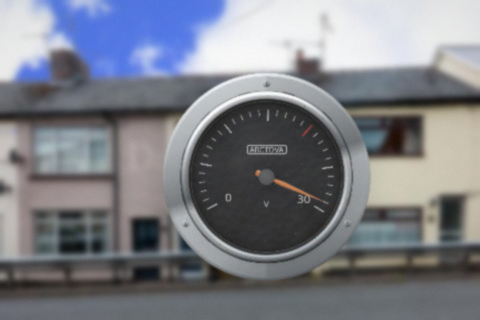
29 V
